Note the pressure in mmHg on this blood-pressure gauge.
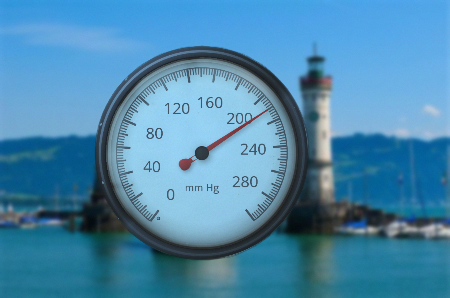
210 mmHg
